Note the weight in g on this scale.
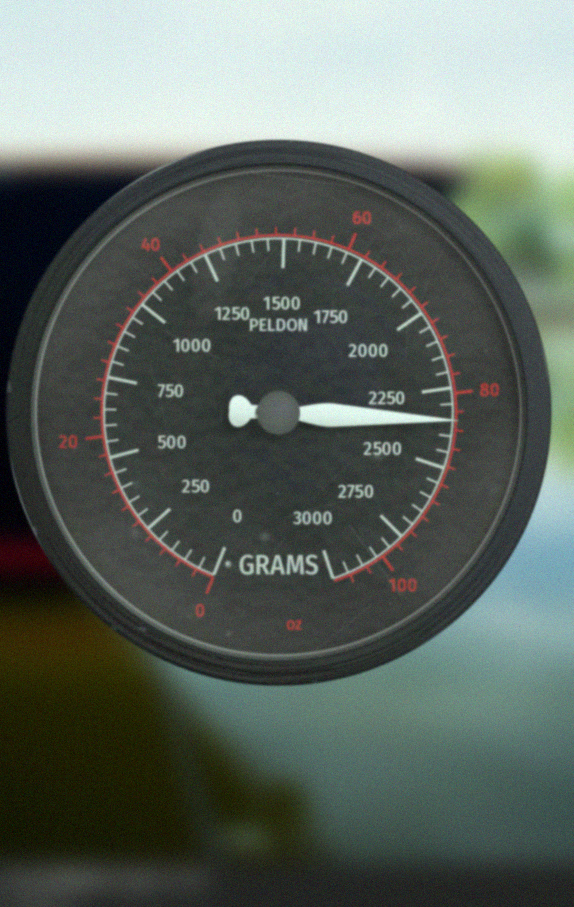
2350 g
